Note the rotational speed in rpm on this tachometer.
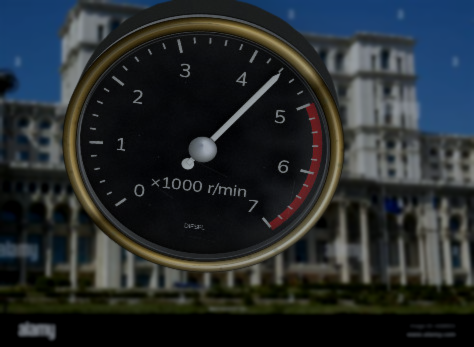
4400 rpm
